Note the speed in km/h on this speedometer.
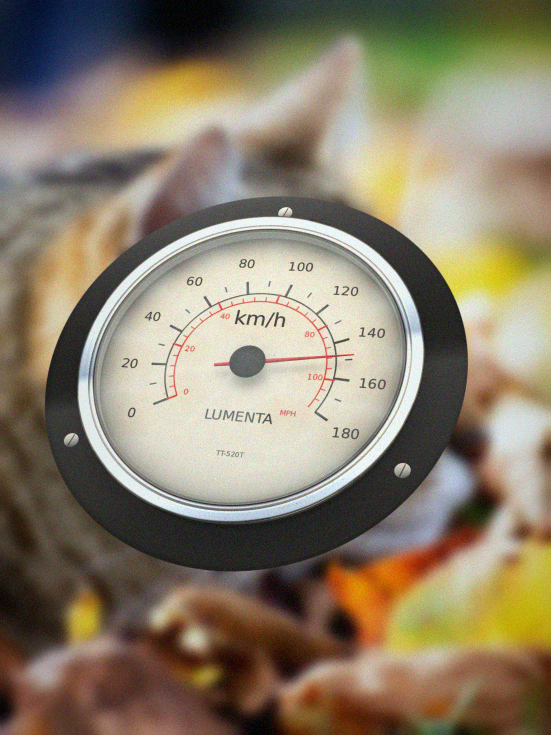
150 km/h
